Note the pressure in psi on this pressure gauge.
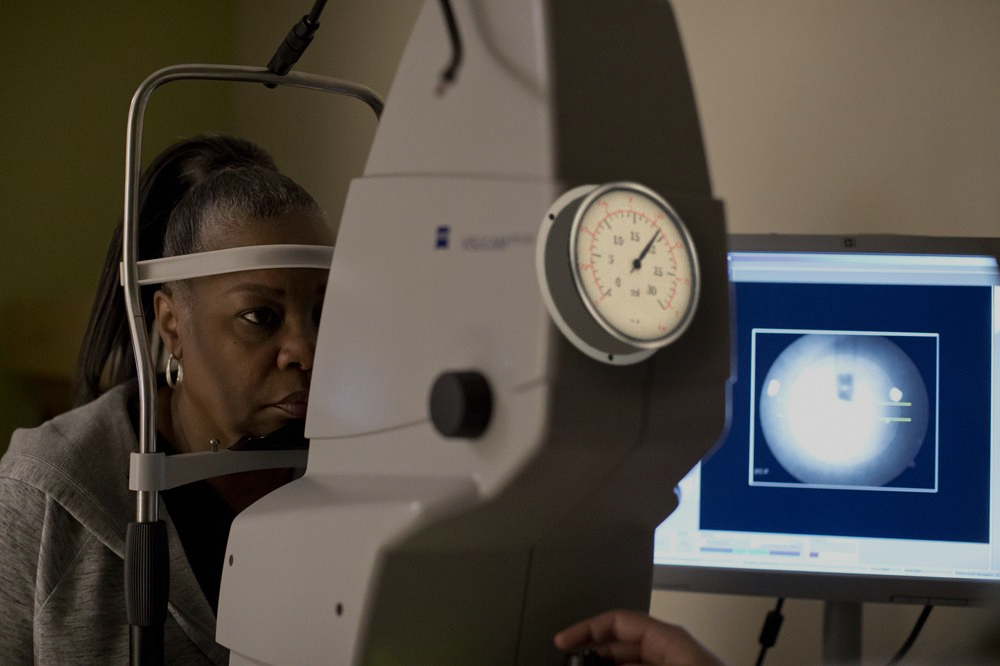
19 psi
